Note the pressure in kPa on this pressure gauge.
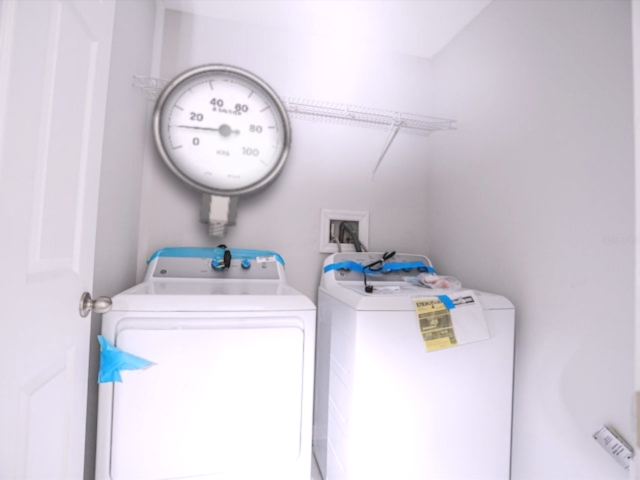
10 kPa
